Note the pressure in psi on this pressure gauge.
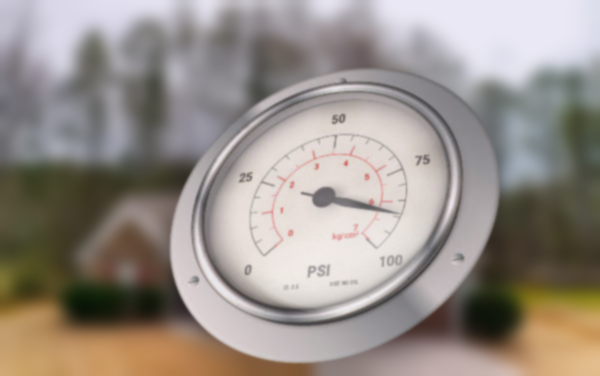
90 psi
